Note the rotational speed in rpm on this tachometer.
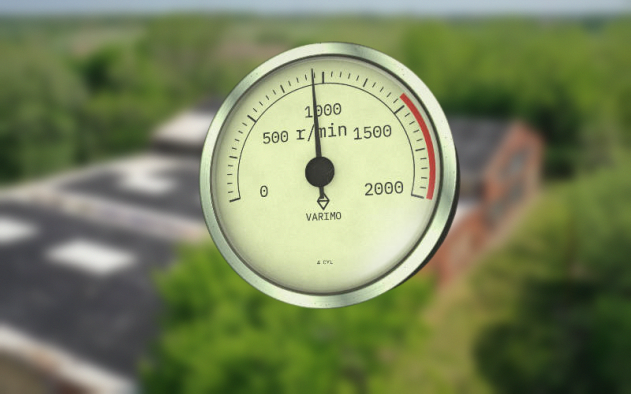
950 rpm
